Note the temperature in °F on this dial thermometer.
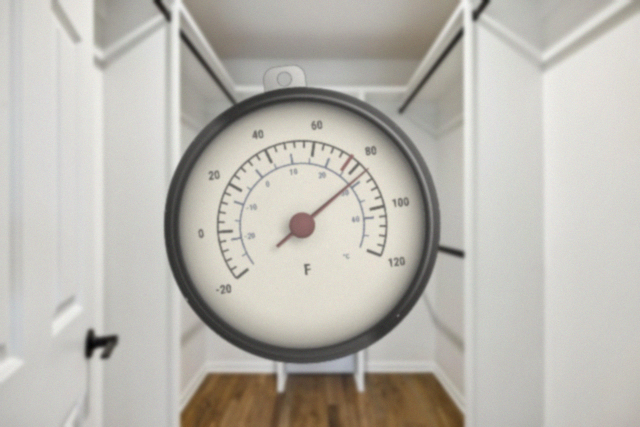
84 °F
